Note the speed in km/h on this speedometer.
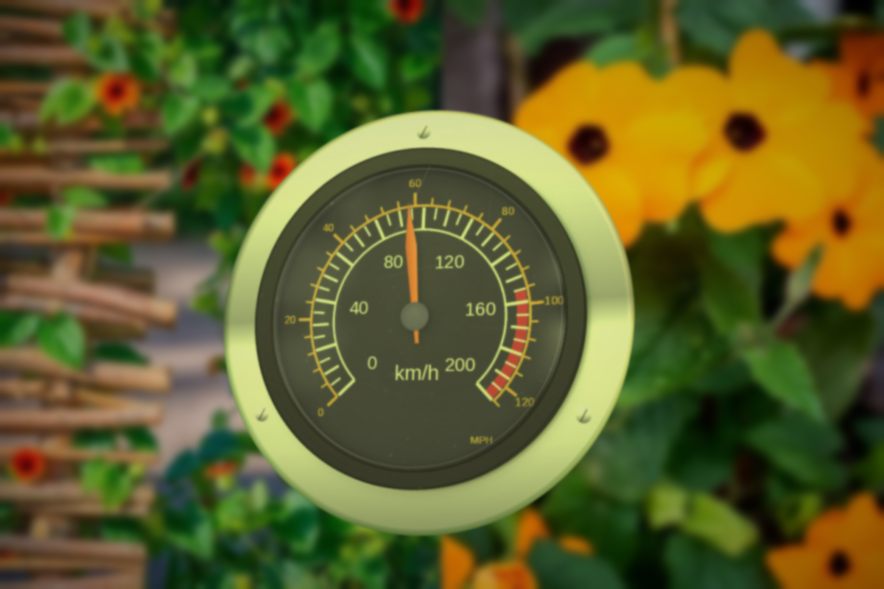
95 km/h
